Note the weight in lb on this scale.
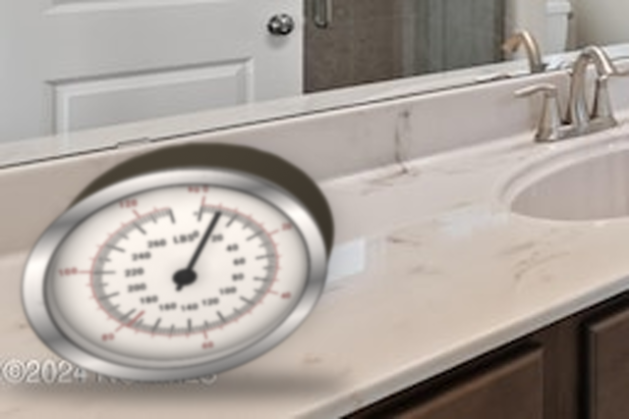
10 lb
